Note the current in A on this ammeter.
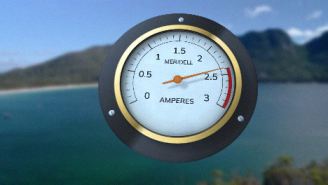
2.4 A
